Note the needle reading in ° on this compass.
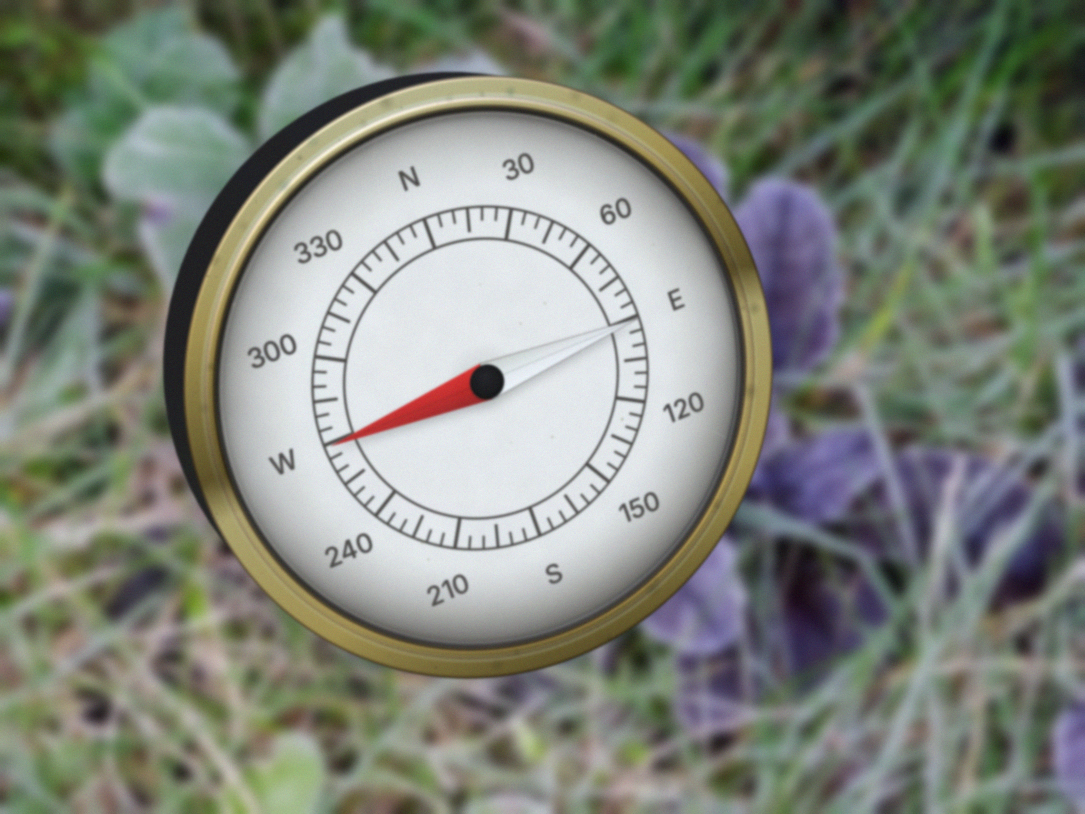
270 °
